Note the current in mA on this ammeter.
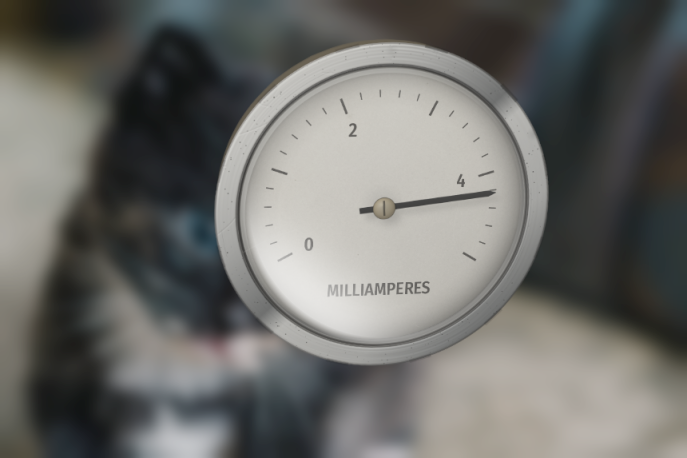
4.2 mA
